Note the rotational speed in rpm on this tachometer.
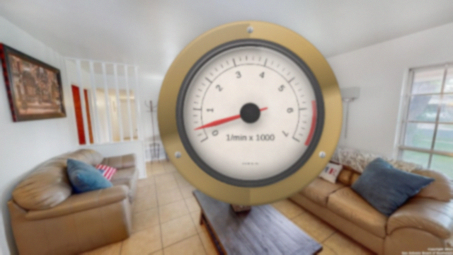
400 rpm
